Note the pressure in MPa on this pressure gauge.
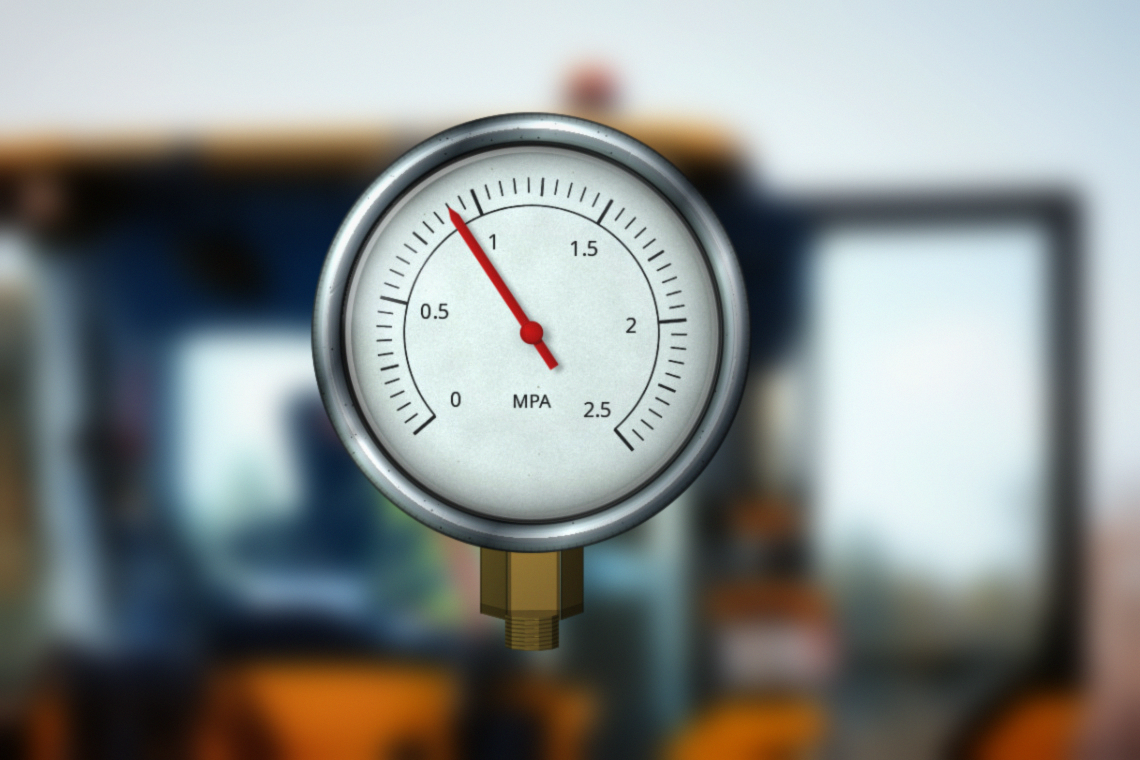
0.9 MPa
